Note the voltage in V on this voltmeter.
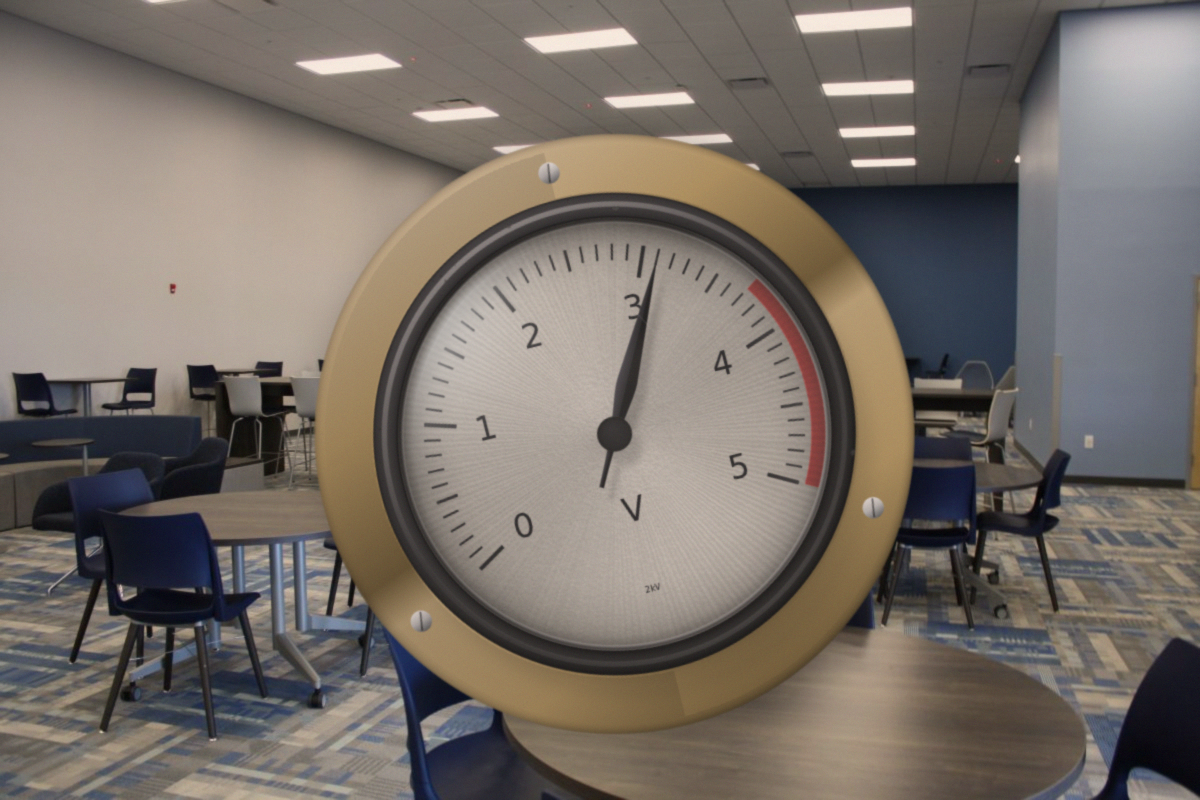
3.1 V
